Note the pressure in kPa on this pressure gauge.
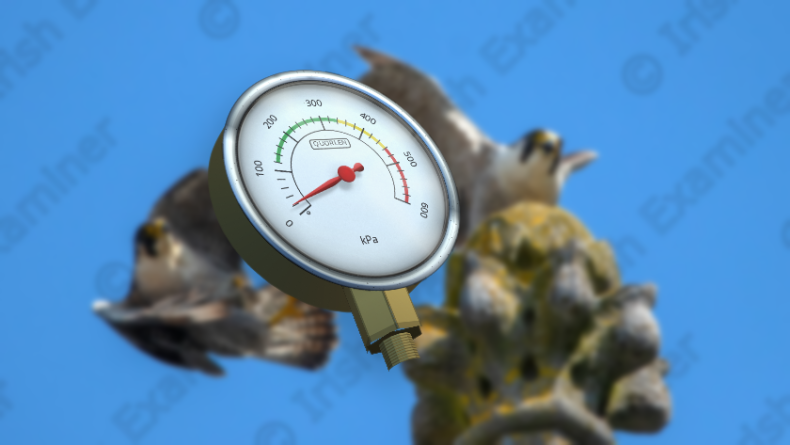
20 kPa
